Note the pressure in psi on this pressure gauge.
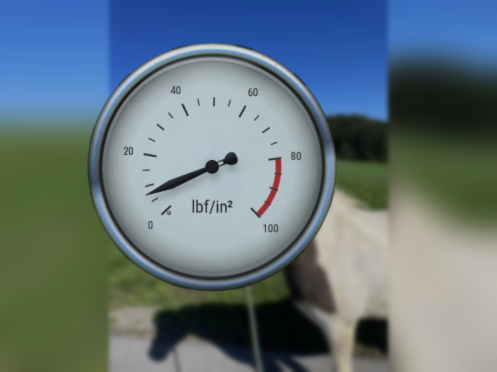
7.5 psi
